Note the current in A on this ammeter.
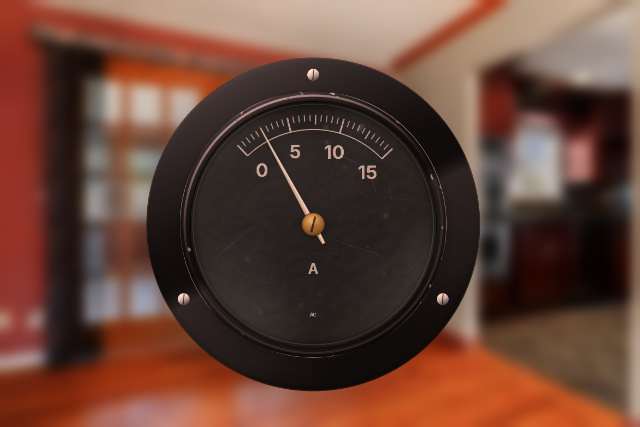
2.5 A
